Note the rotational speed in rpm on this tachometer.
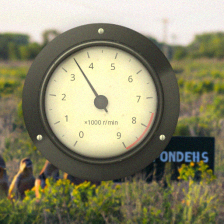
3500 rpm
